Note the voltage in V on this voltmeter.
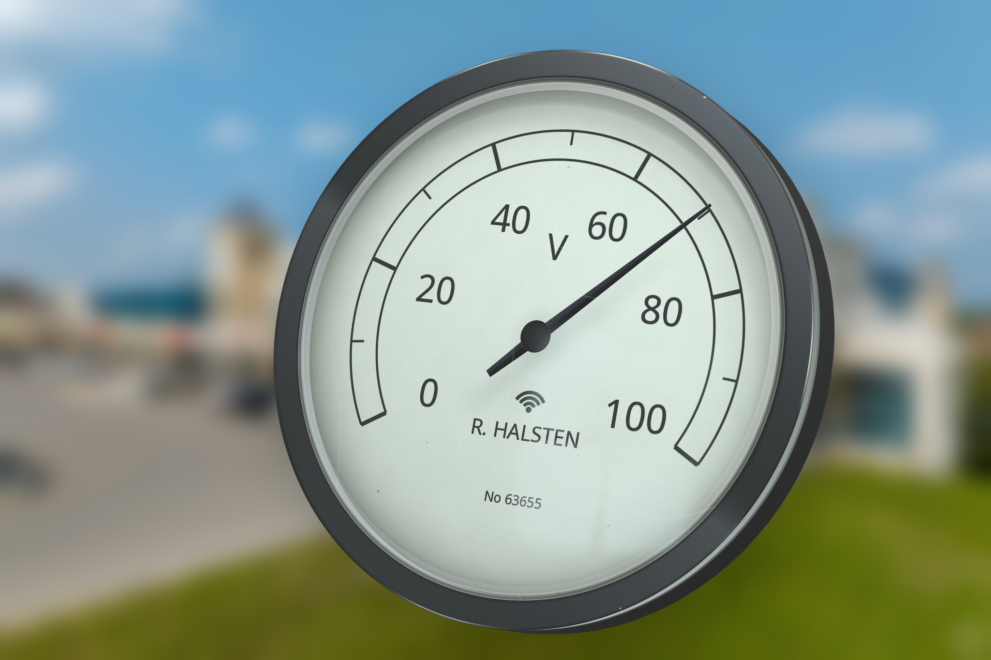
70 V
